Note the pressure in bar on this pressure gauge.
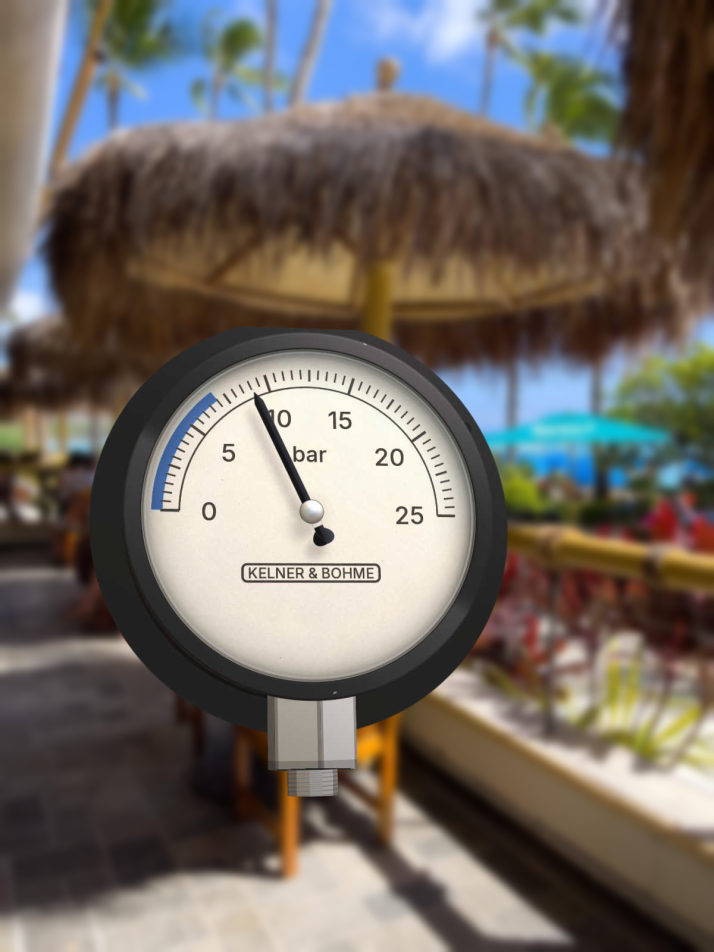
9 bar
